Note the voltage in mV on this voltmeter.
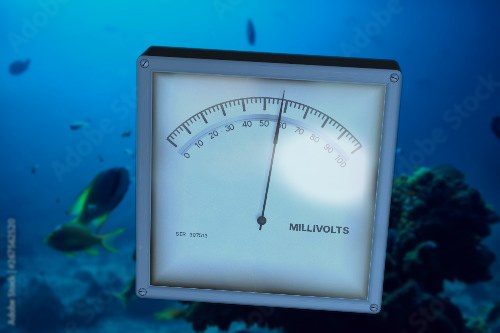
58 mV
